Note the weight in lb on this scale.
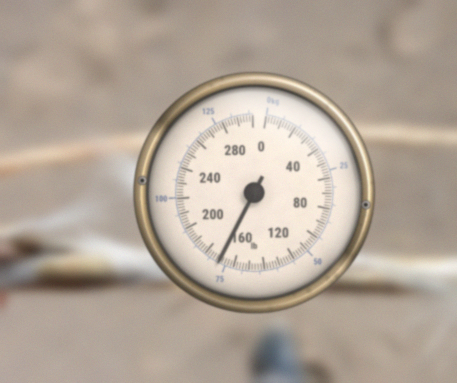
170 lb
